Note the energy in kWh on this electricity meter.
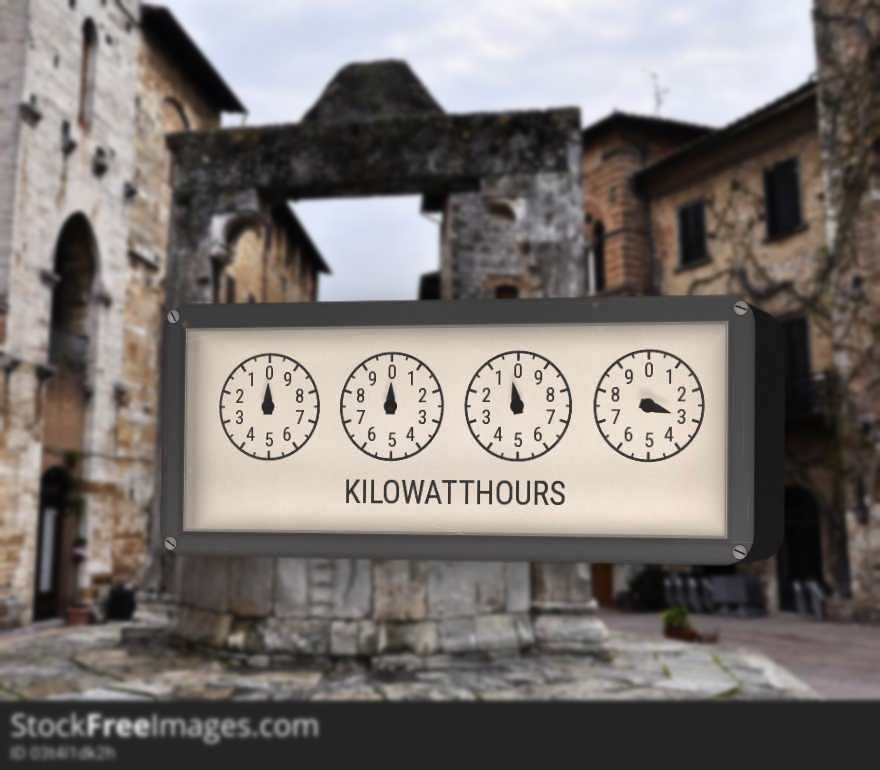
3 kWh
